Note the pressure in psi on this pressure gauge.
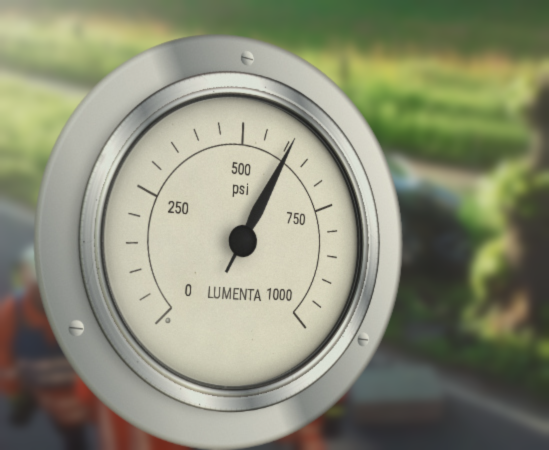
600 psi
